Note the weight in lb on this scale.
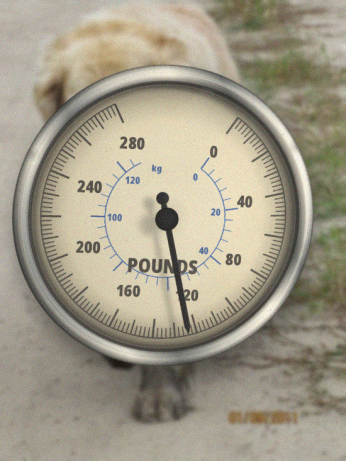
124 lb
